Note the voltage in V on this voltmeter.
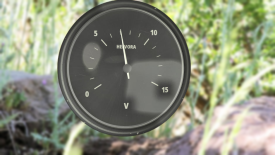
7 V
